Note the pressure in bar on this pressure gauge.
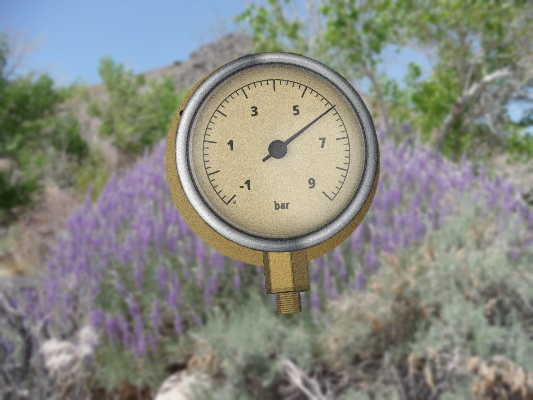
6 bar
